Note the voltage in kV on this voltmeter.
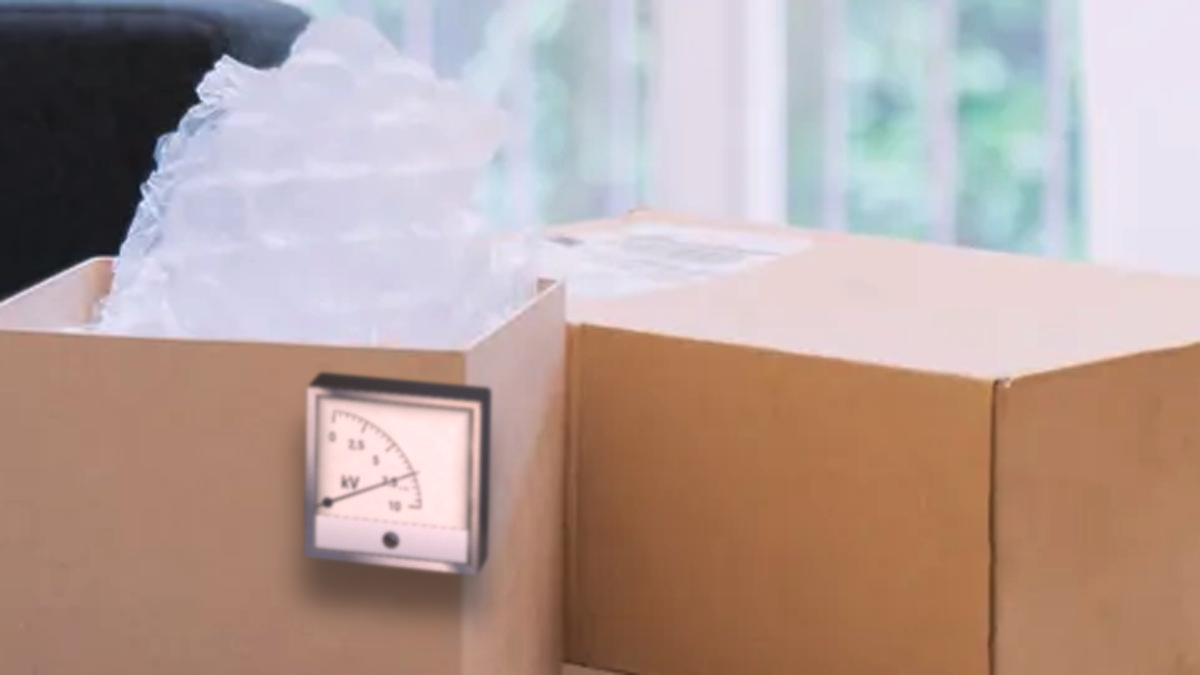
7.5 kV
